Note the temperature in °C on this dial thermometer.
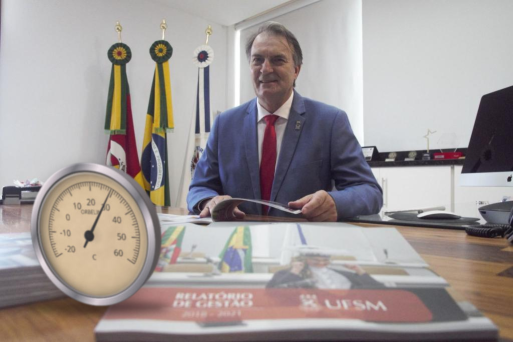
30 °C
